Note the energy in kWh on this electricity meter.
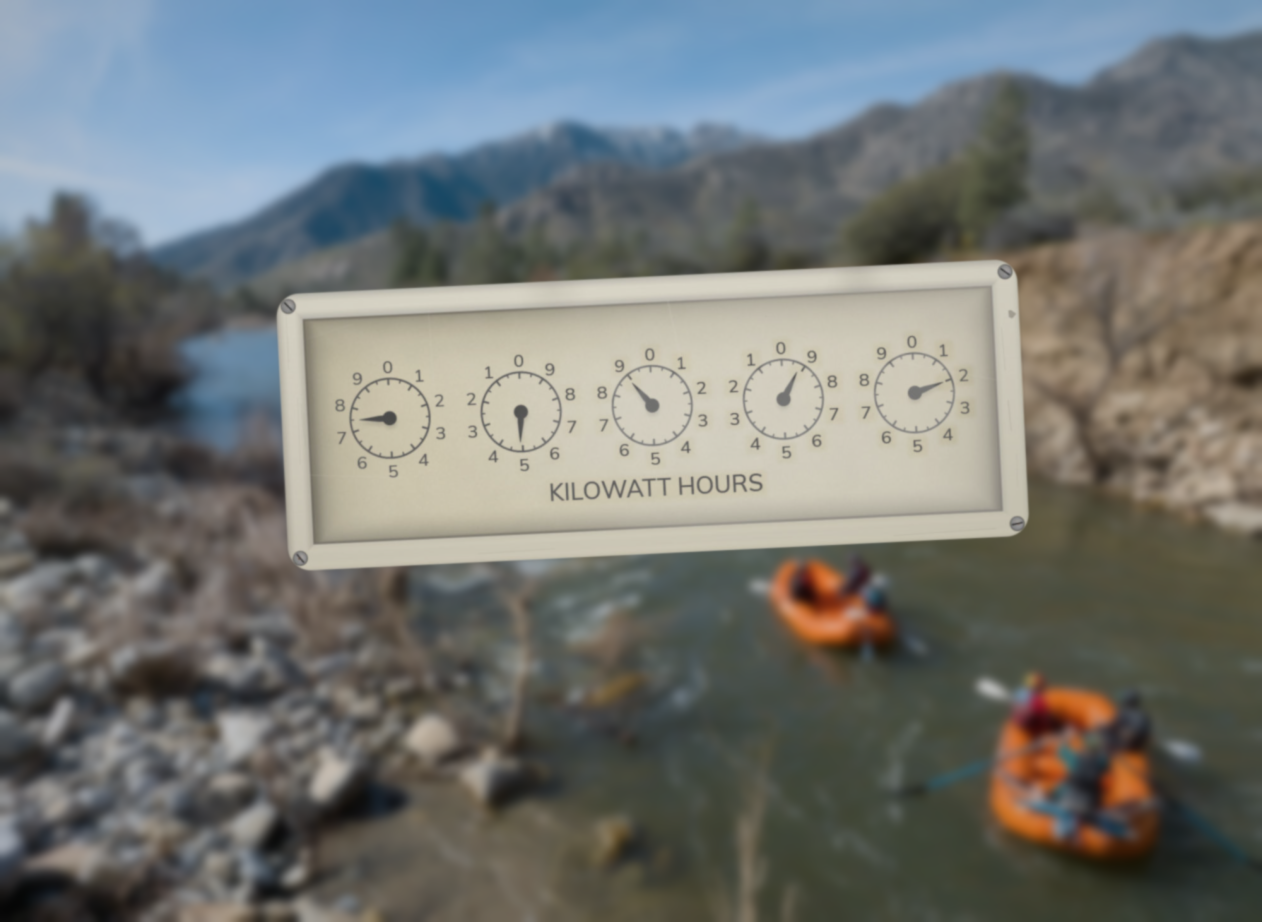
74892 kWh
